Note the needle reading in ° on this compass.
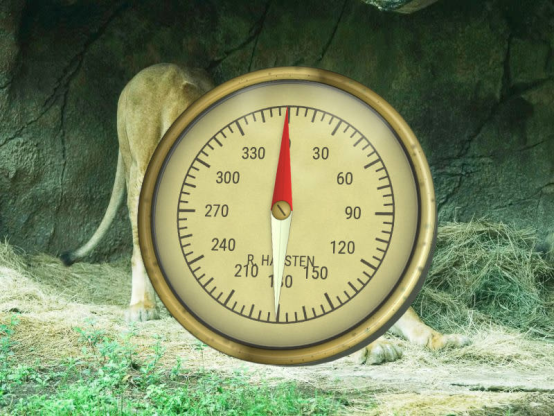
0 °
